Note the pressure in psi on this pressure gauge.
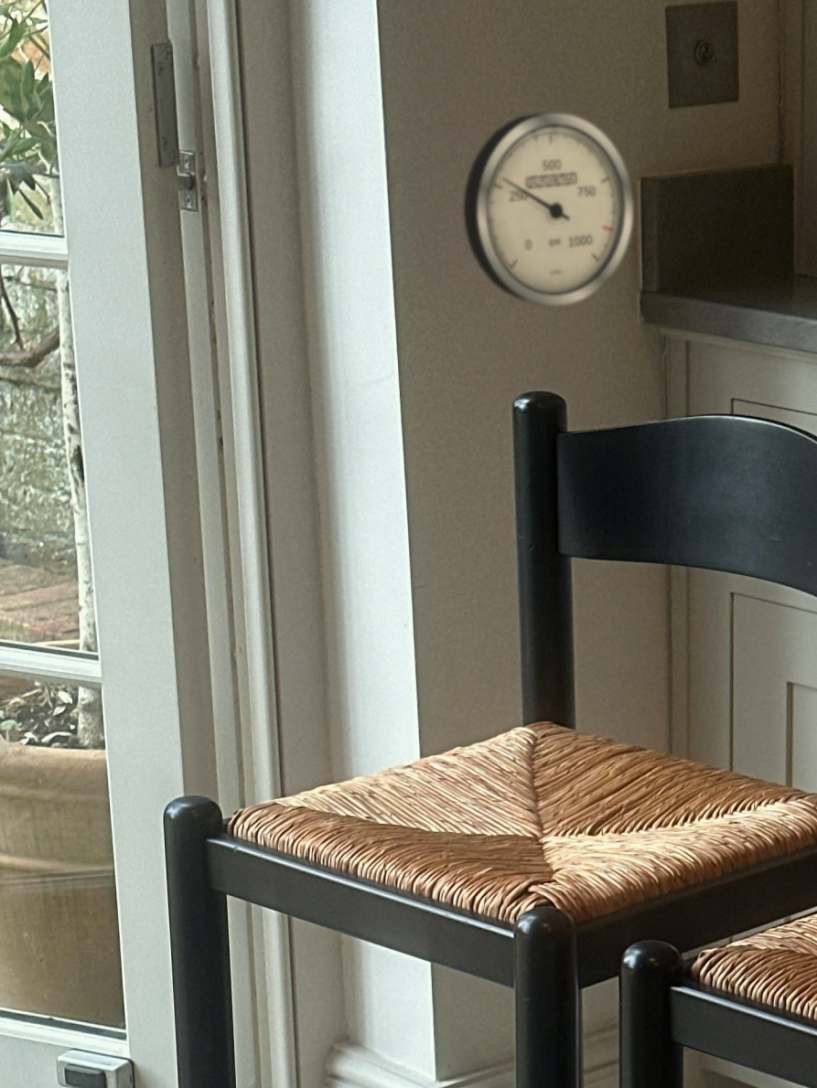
275 psi
